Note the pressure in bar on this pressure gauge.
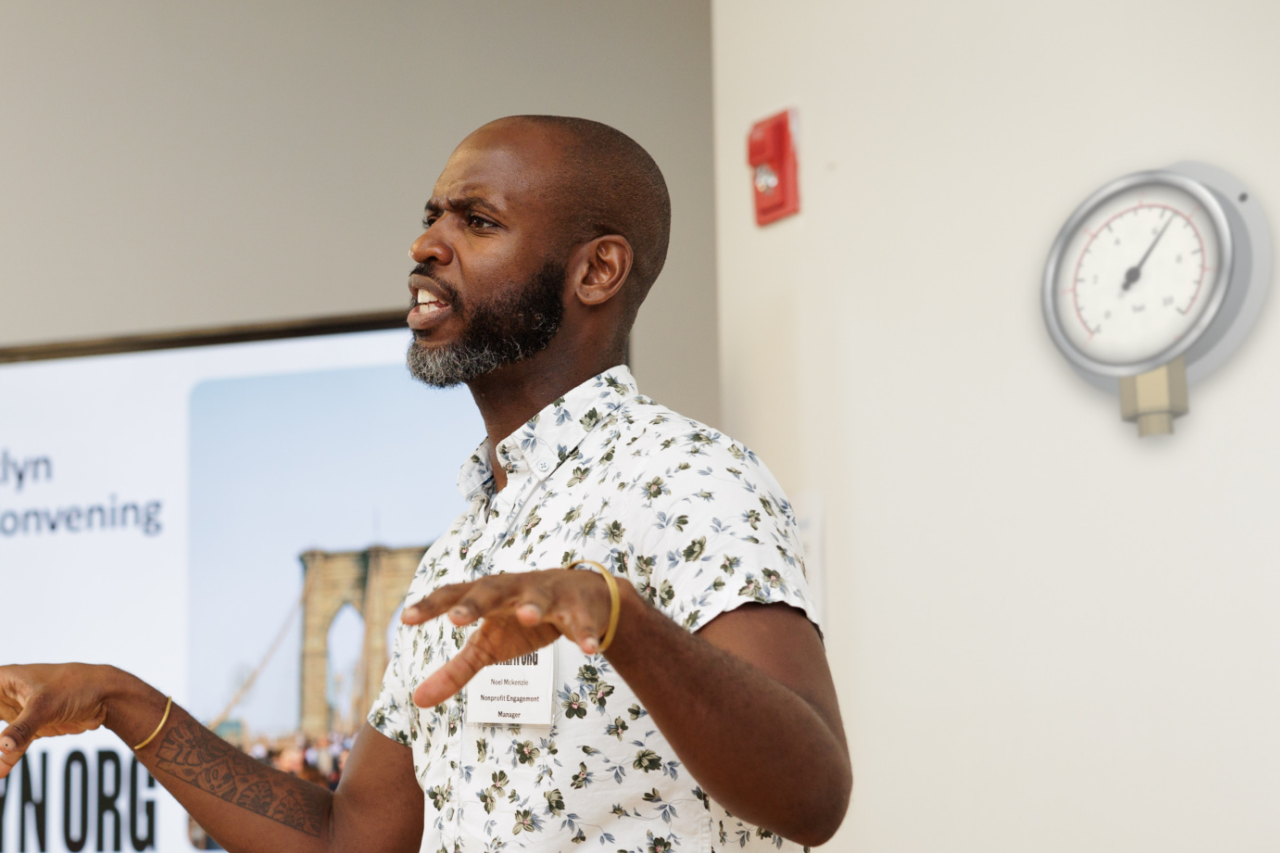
6.5 bar
